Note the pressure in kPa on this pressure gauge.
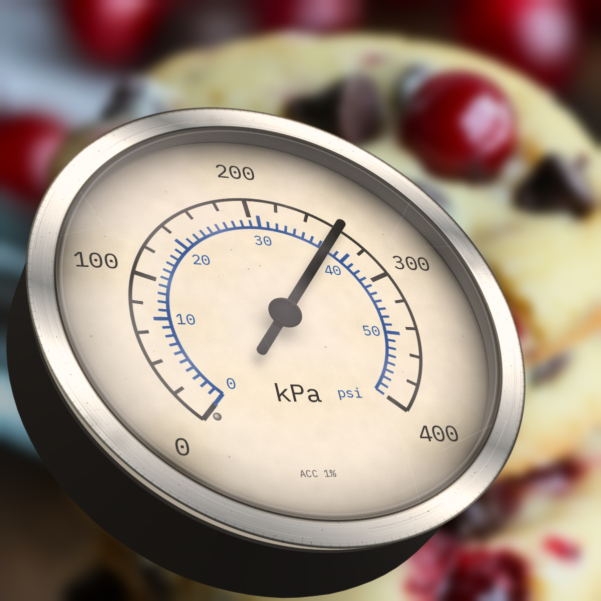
260 kPa
